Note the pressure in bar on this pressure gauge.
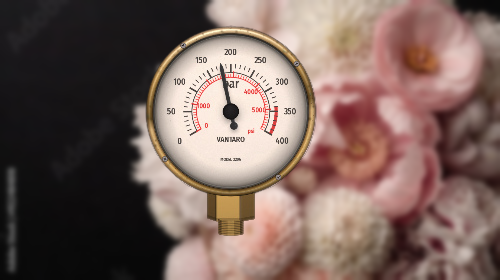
180 bar
